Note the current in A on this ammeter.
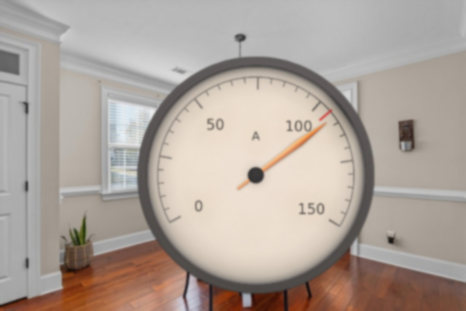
107.5 A
